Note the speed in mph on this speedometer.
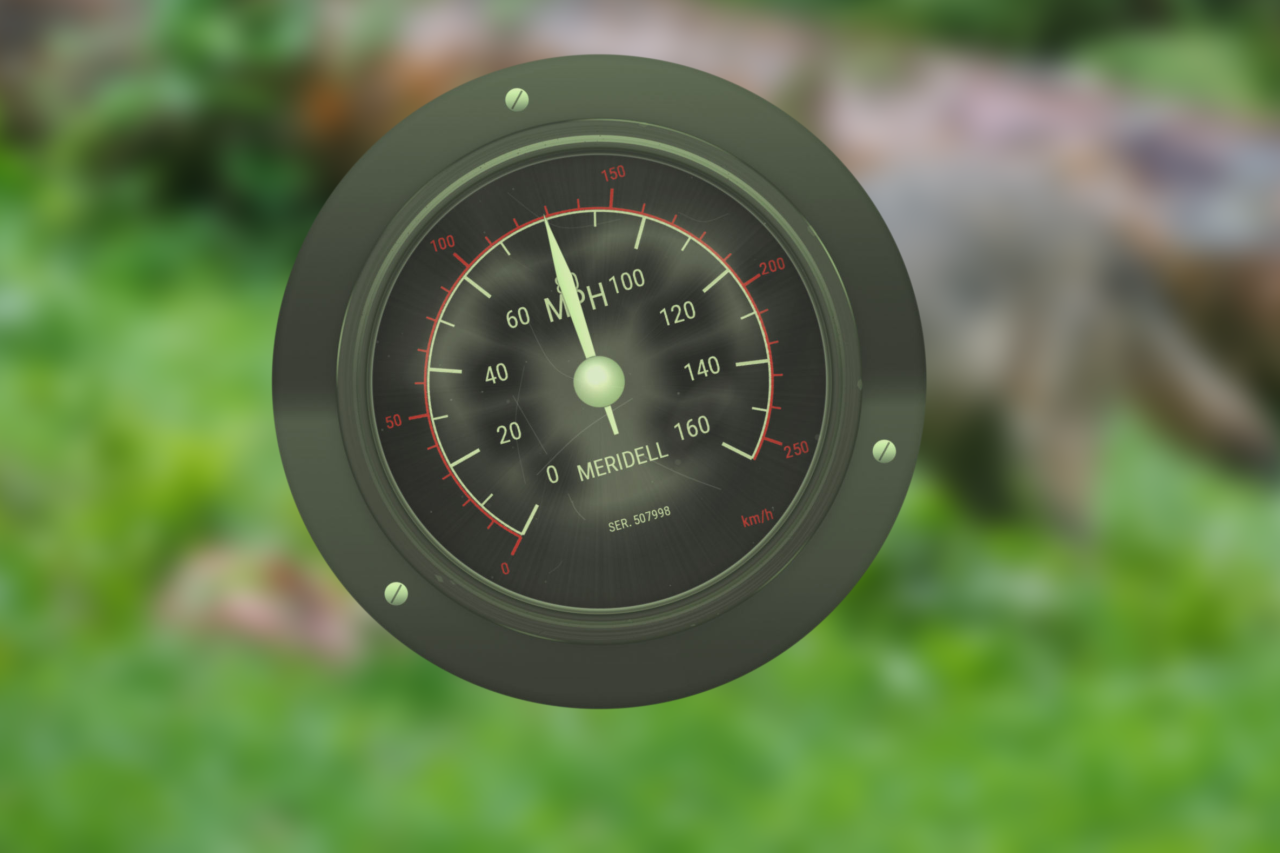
80 mph
